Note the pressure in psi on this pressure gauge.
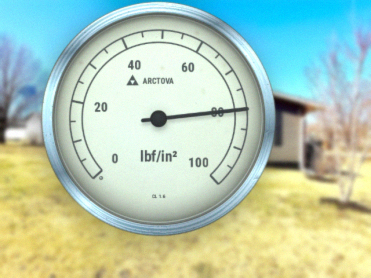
80 psi
